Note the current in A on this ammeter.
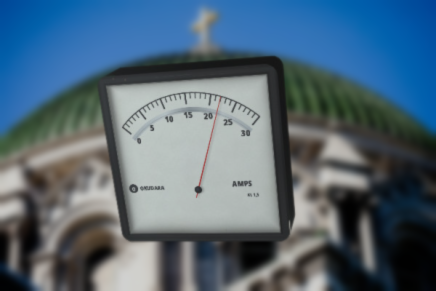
22 A
